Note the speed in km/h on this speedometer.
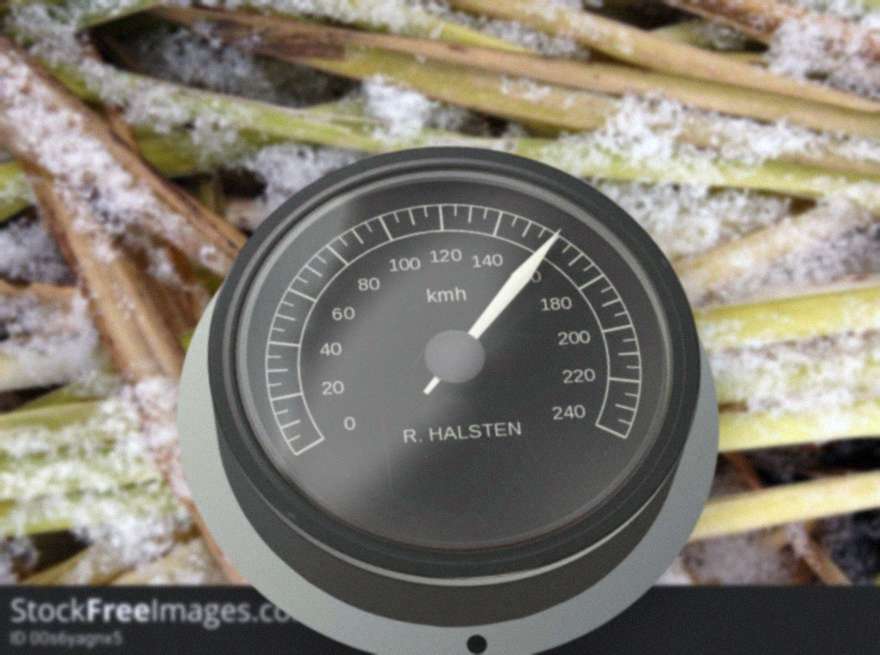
160 km/h
